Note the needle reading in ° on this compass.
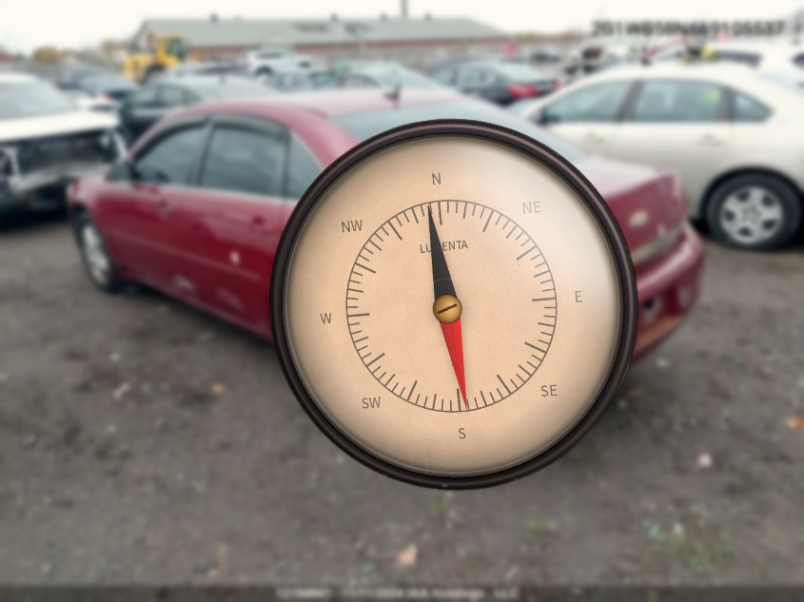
175 °
